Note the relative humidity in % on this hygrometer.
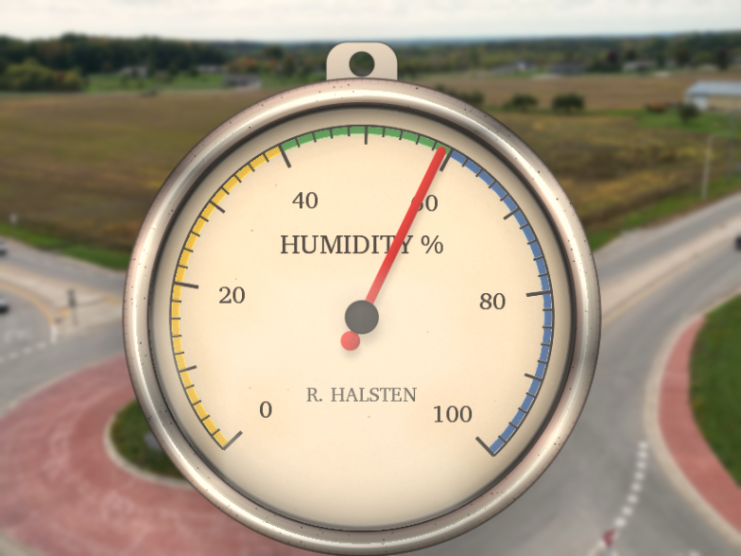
59 %
